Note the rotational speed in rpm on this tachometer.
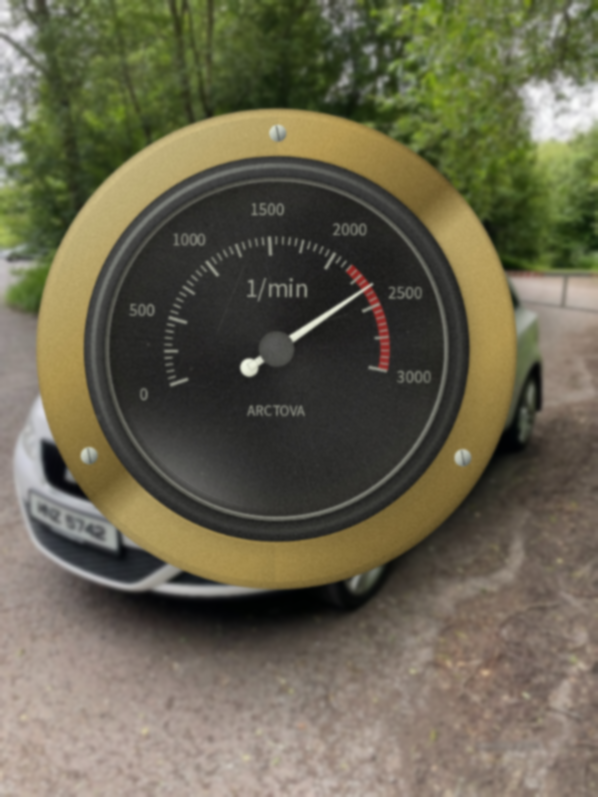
2350 rpm
